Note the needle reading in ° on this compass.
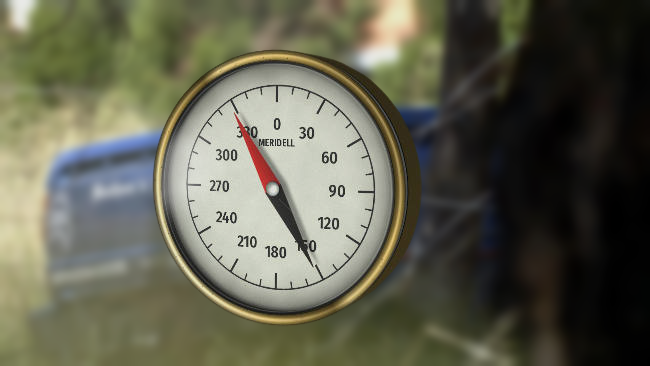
330 °
